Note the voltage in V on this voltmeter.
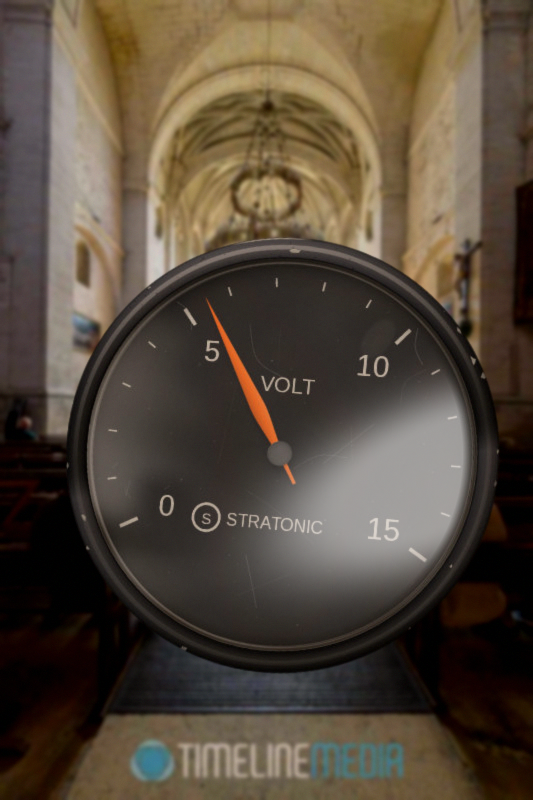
5.5 V
